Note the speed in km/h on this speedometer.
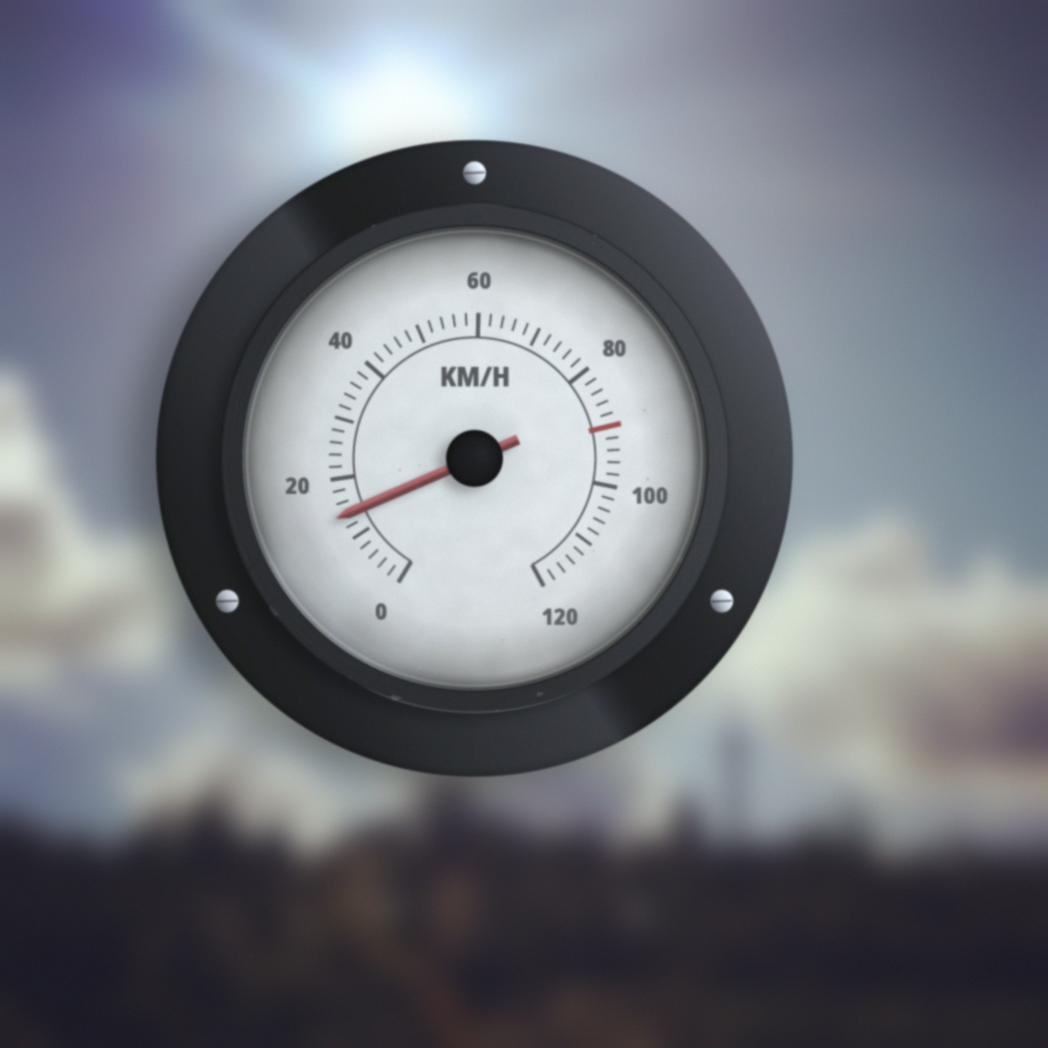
14 km/h
